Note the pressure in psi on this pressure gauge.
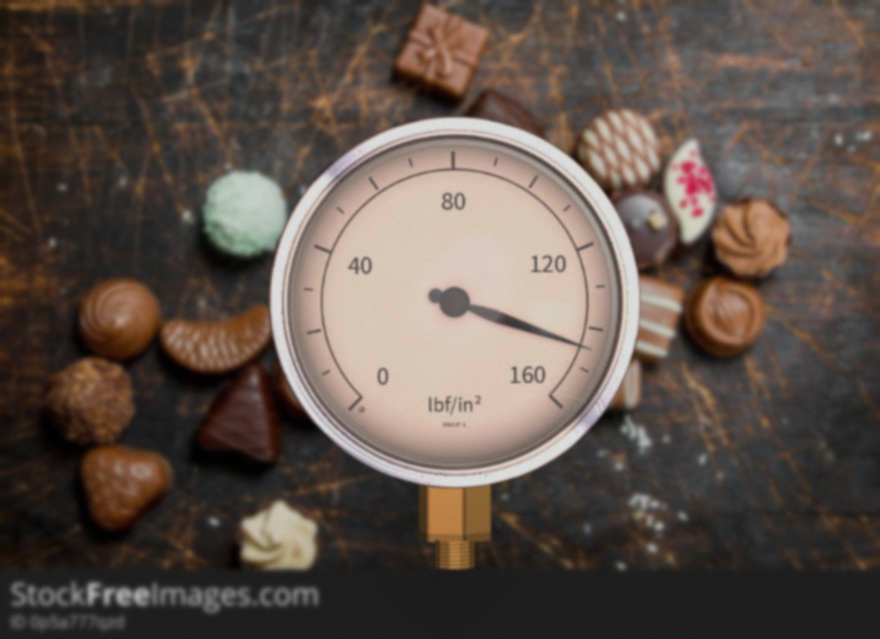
145 psi
